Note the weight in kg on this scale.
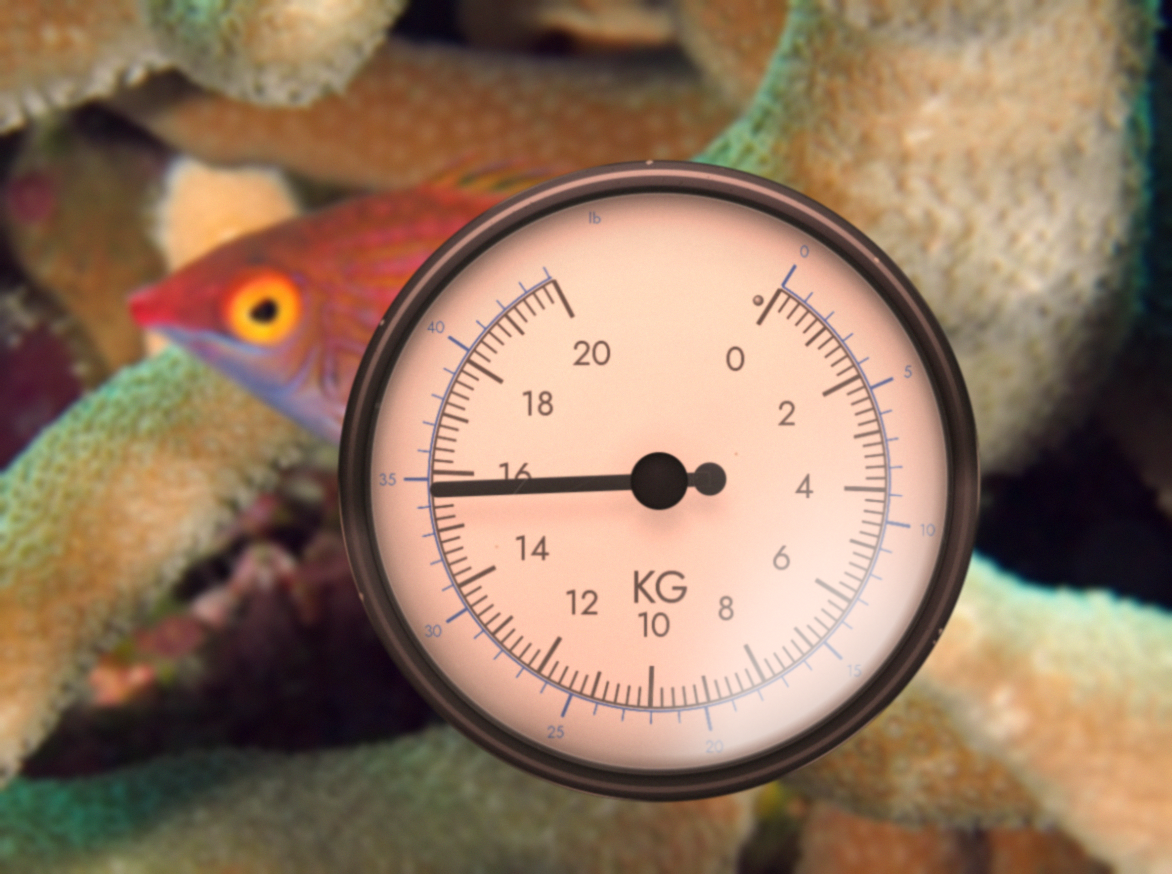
15.7 kg
